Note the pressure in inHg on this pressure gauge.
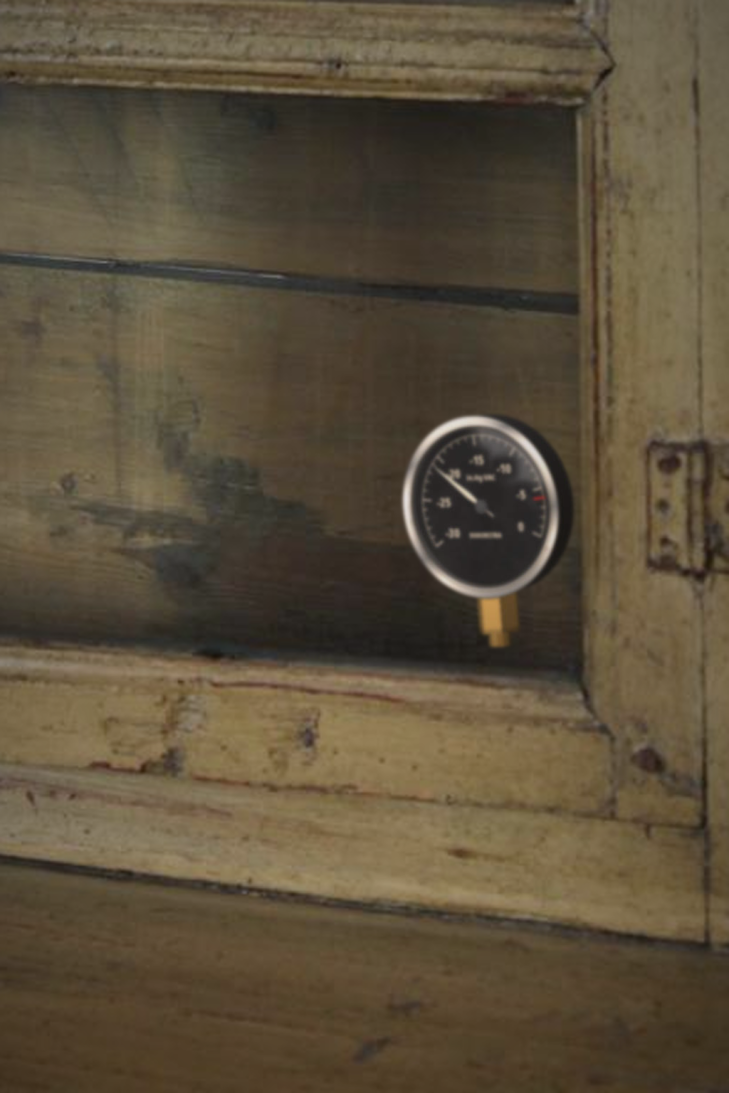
-21 inHg
